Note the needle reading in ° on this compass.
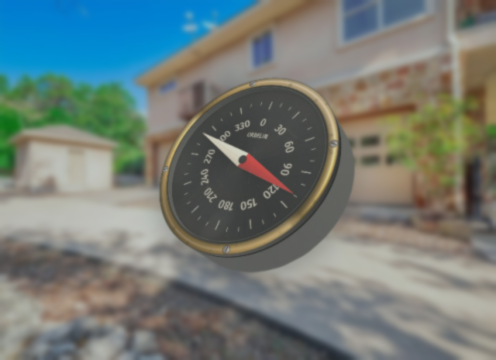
110 °
